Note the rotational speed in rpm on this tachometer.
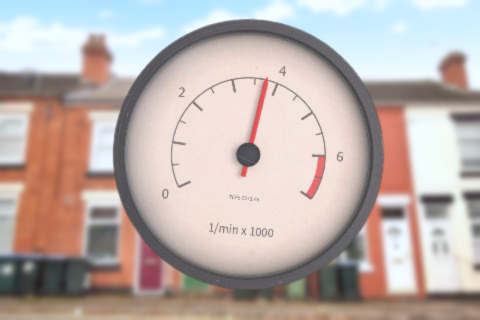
3750 rpm
